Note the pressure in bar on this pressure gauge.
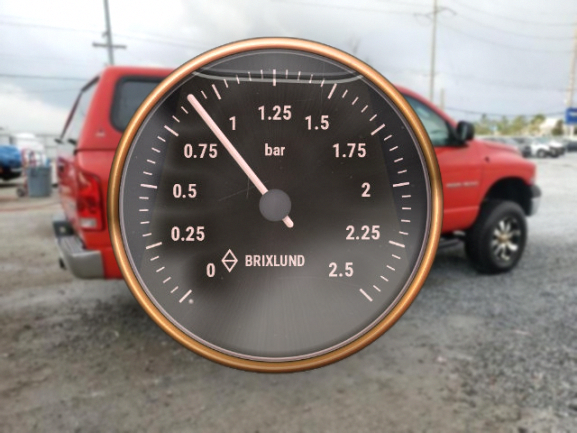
0.9 bar
